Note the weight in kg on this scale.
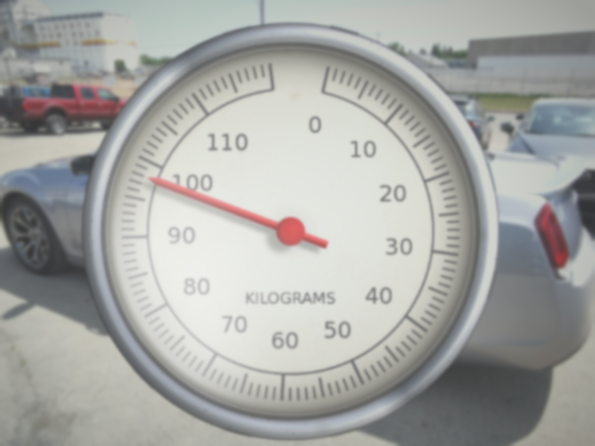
98 kg
